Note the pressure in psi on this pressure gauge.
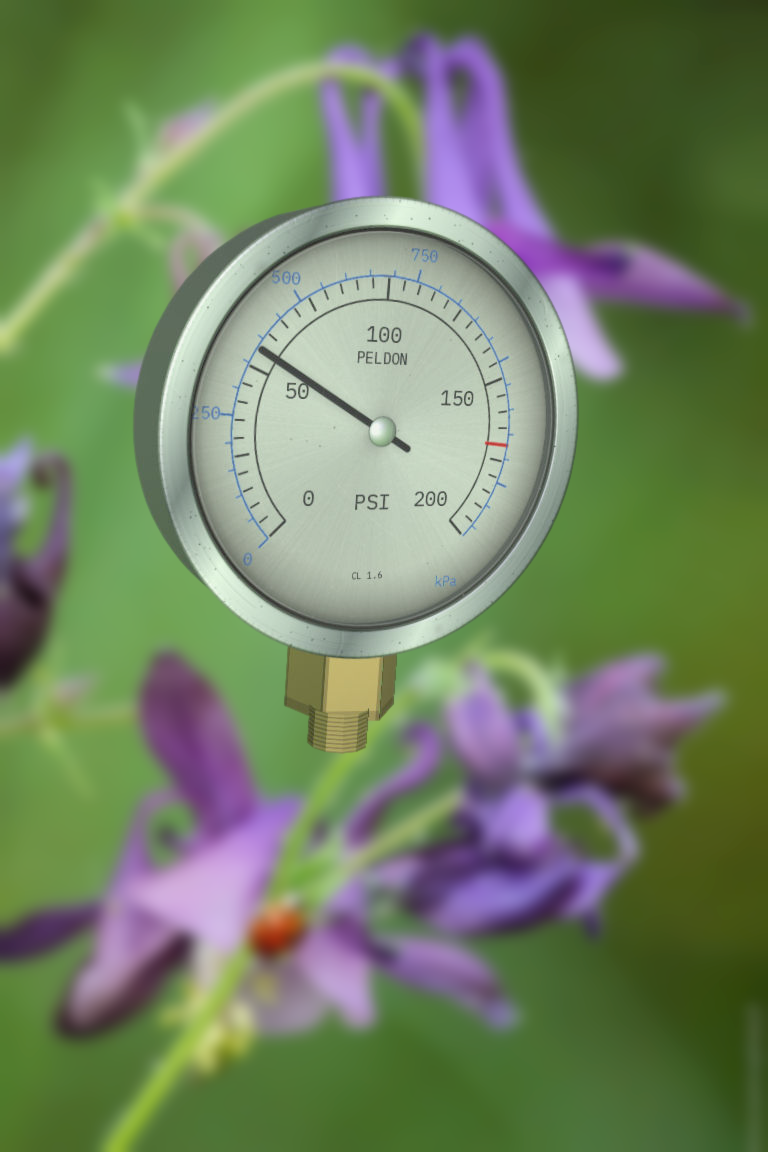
55 psi
